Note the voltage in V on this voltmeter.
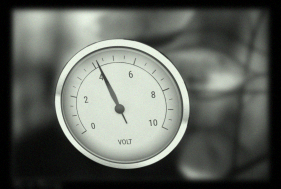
4.25 V
